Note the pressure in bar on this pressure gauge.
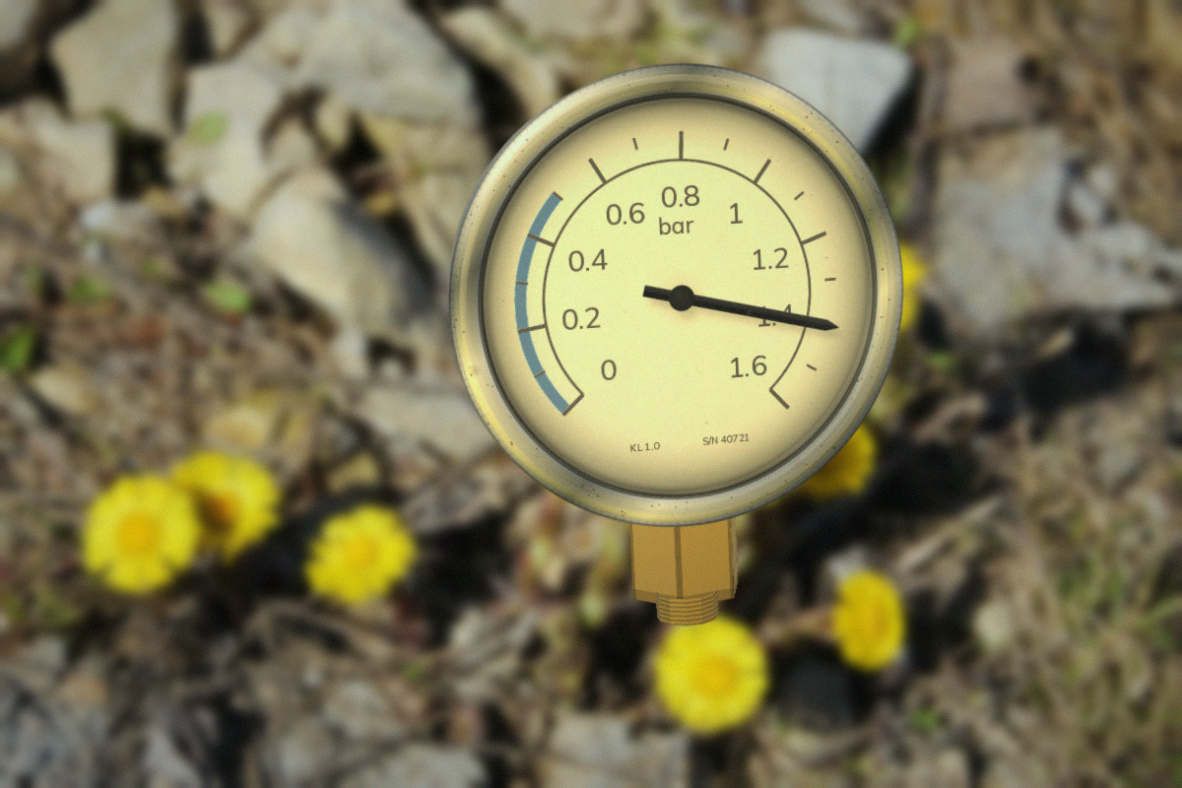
1.4 bar
